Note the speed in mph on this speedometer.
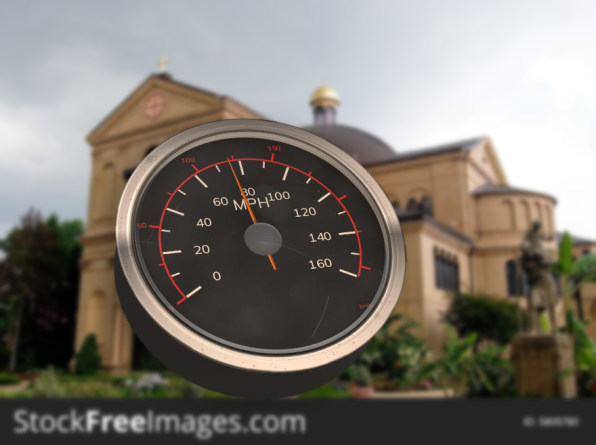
75 mph
